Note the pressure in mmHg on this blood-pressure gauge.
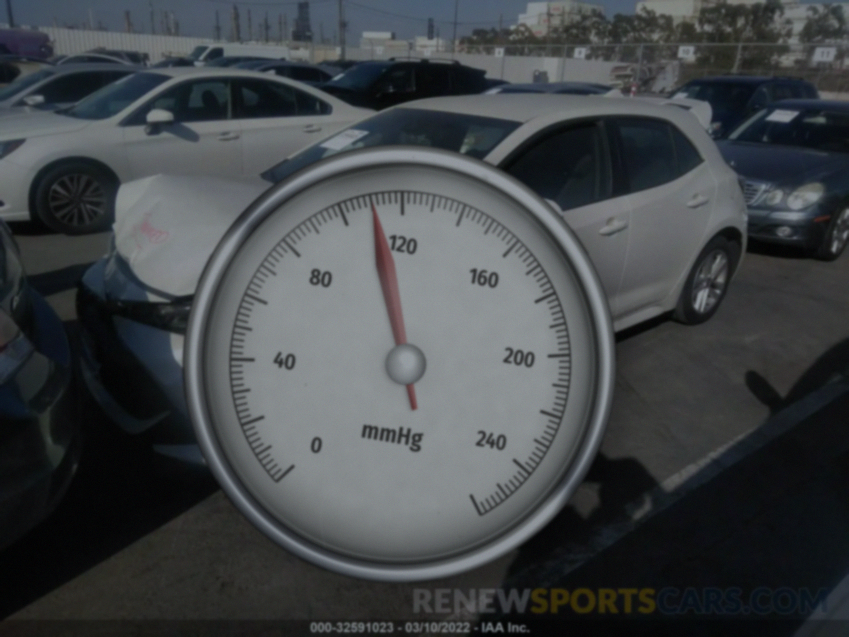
110 mmHg
